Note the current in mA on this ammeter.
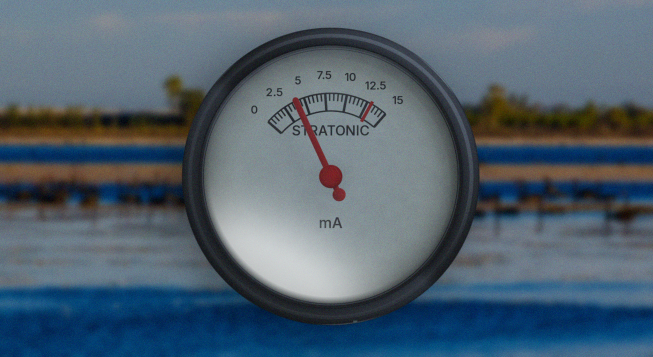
4 mA
